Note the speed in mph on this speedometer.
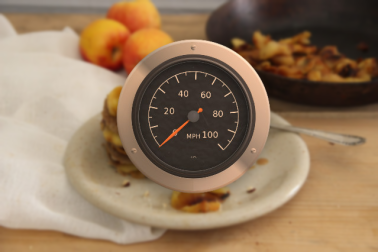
0 mph
